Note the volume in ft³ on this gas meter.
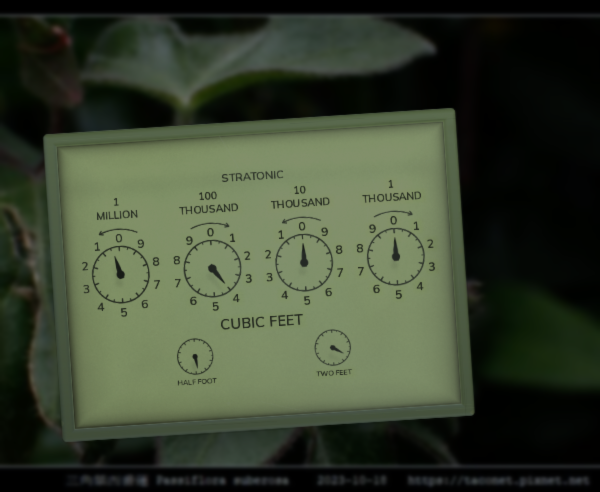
40000 ft³
